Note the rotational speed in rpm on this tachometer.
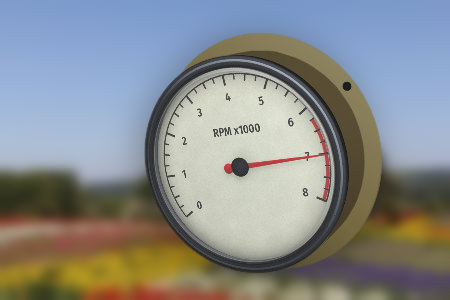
7000 rpm
